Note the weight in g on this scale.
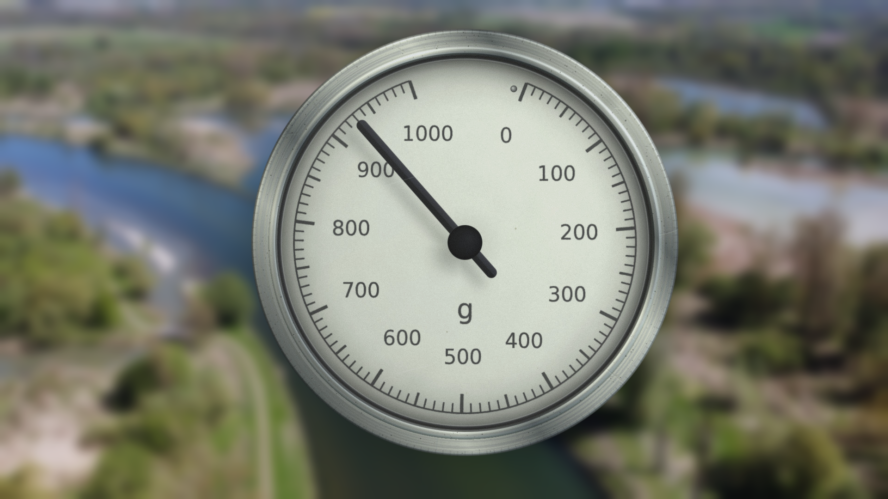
930 g
